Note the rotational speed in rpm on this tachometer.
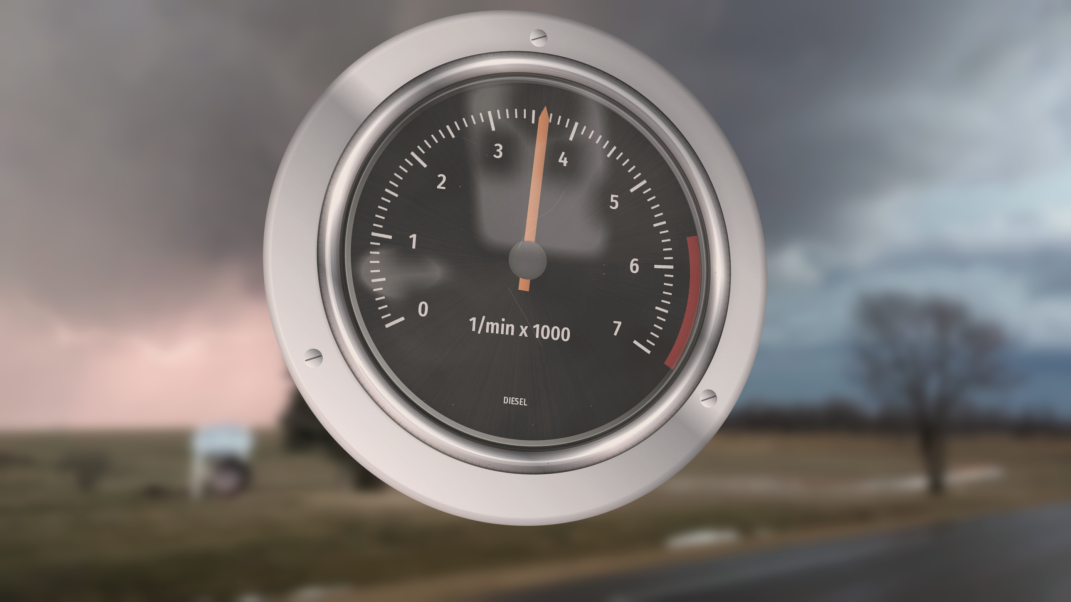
3600 rpm
